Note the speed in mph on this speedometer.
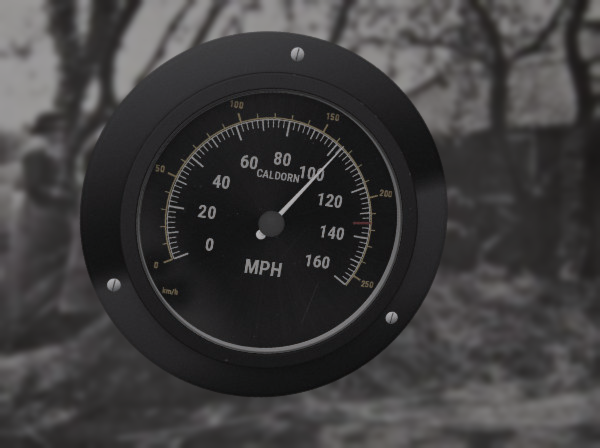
102 mph
